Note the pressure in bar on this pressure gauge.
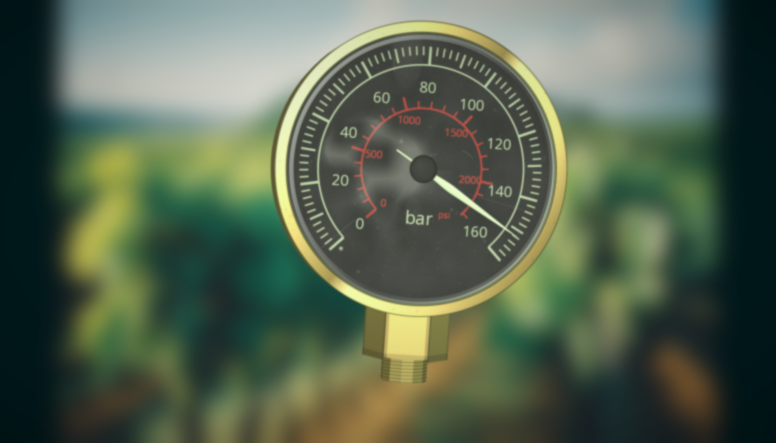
152 bar
